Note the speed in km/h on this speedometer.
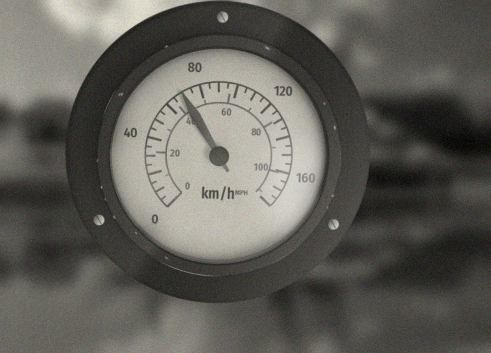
70 km/h
